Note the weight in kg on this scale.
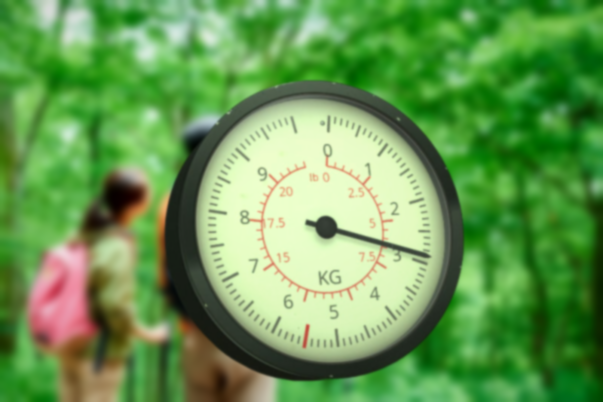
2.9 kg
